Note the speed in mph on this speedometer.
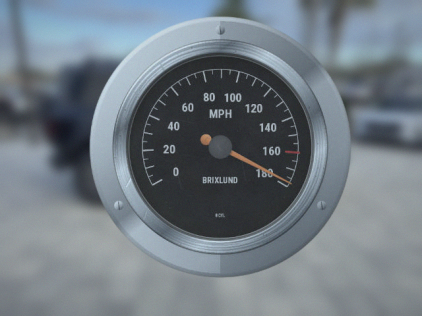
177.5 mph
